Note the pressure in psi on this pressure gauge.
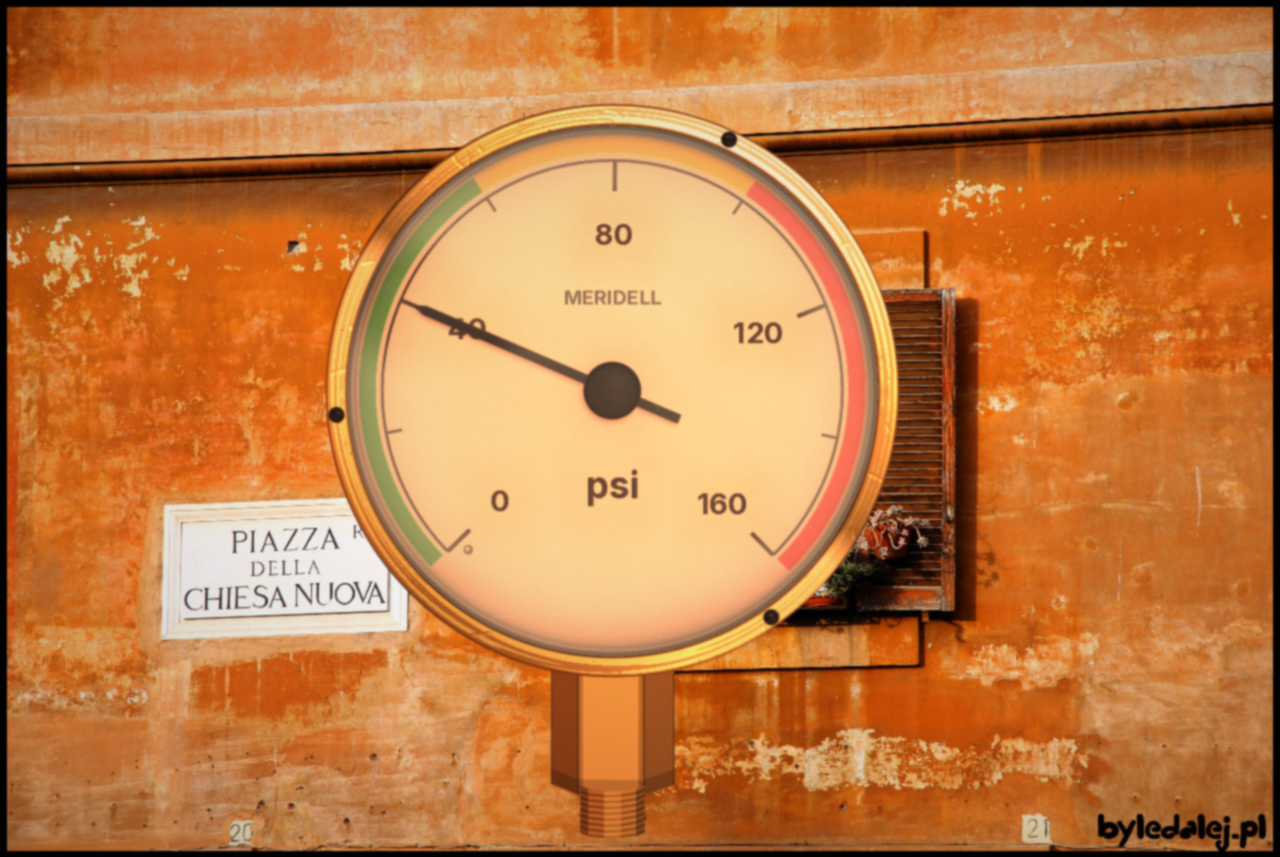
40 psi
